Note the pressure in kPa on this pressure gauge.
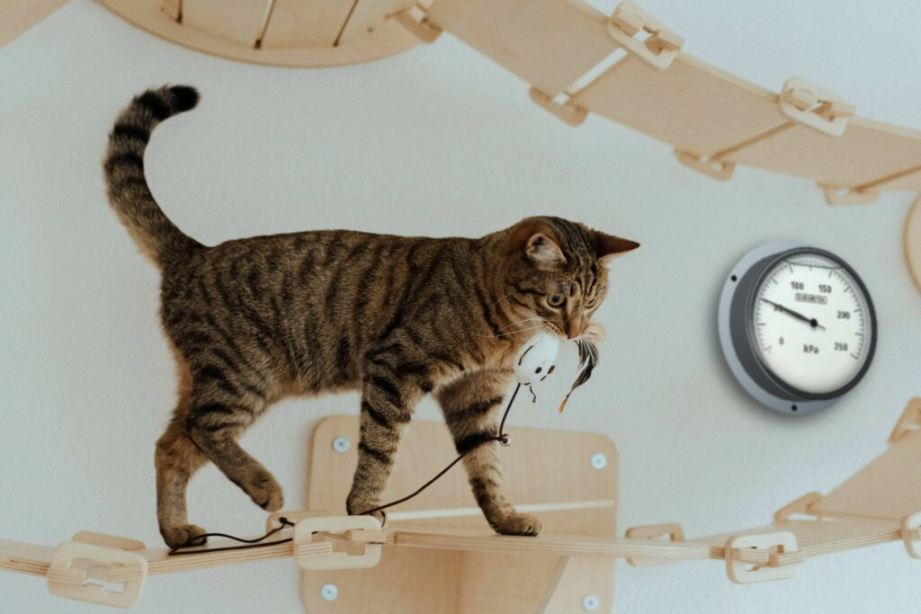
50 kPa
